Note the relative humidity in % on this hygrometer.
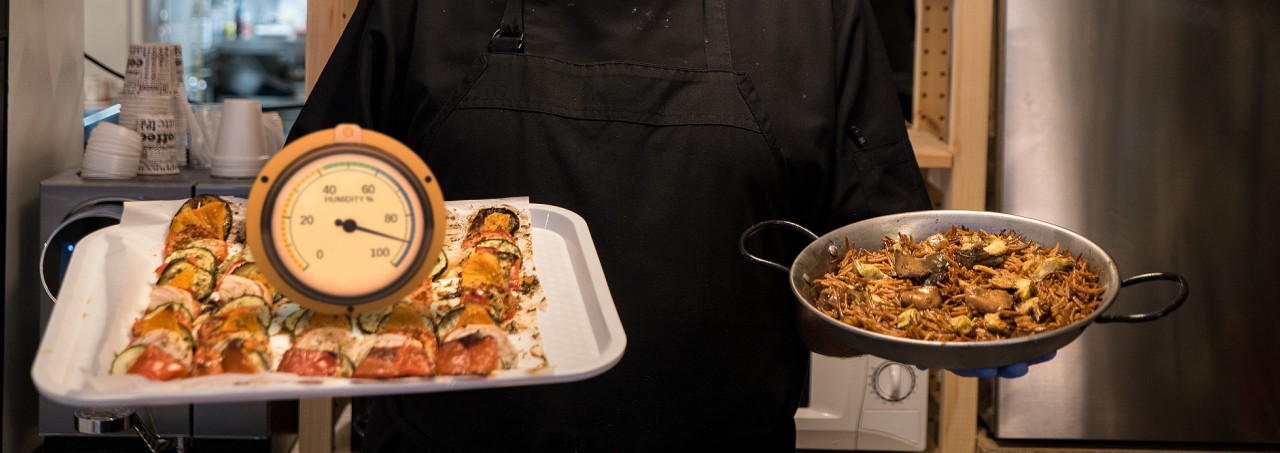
90 %
